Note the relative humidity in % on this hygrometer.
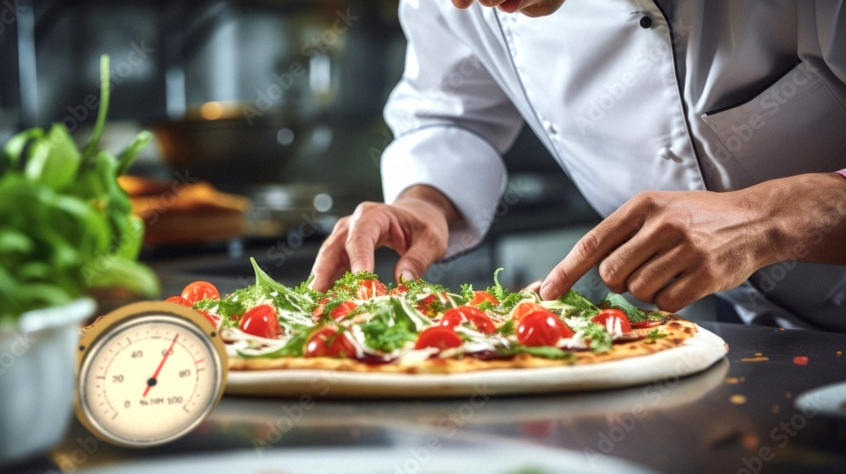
60 %
